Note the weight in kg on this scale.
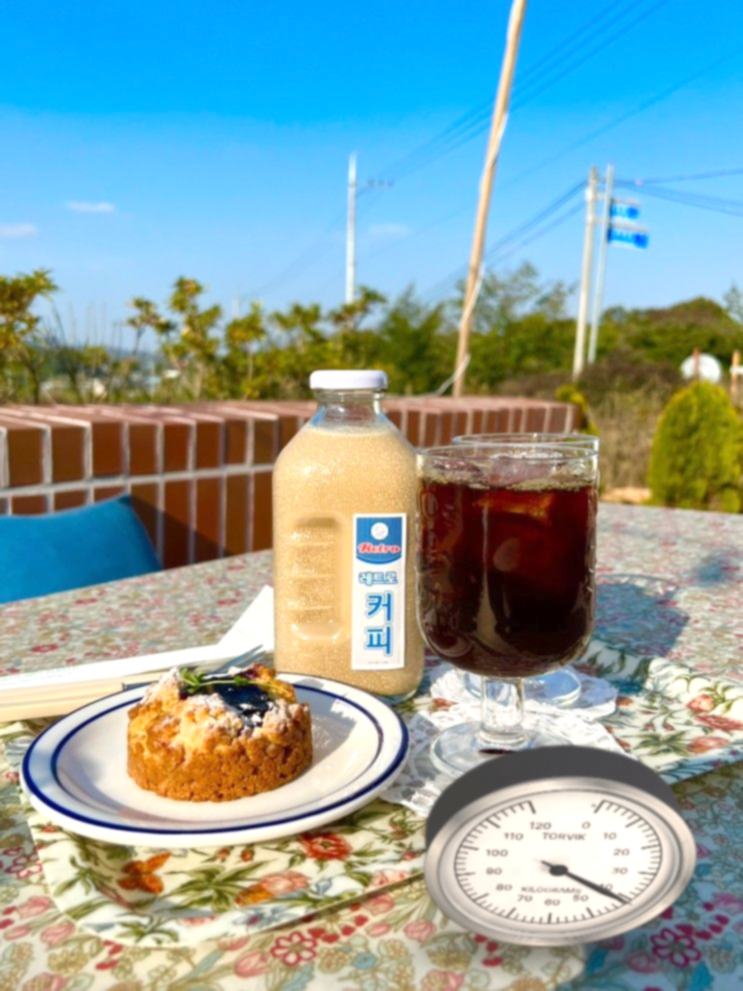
40 kg
